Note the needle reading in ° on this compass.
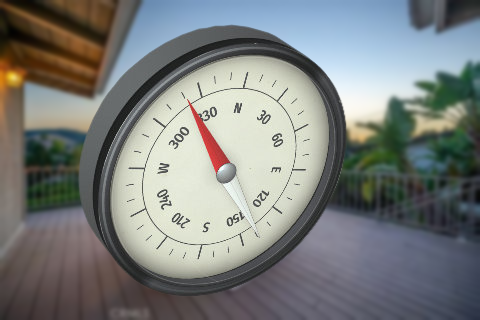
320 °
